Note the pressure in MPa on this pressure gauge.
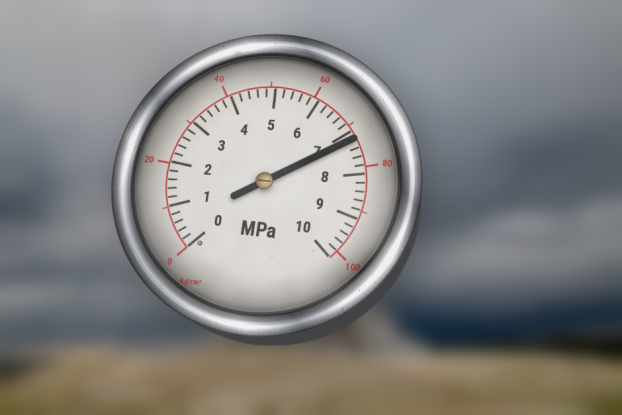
7.2 MPa
